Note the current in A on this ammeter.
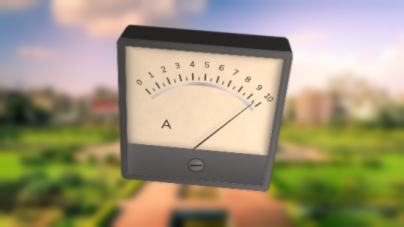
9.5 A
